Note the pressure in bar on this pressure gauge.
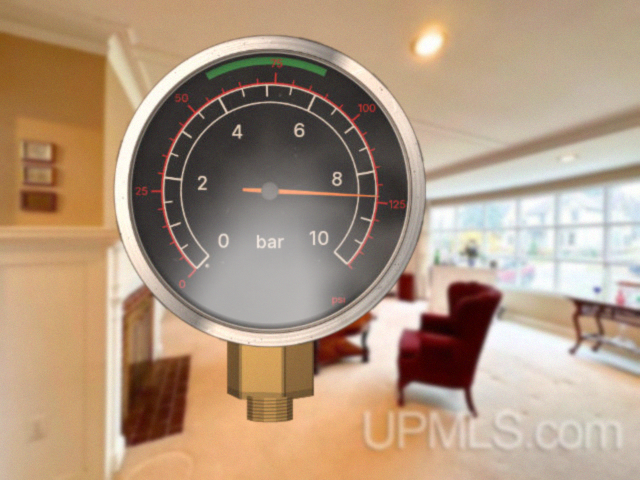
8.5 bar
